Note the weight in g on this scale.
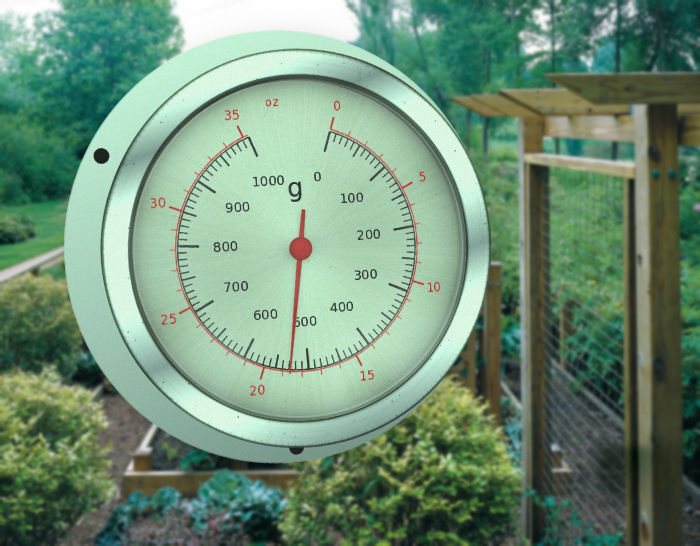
530 g
